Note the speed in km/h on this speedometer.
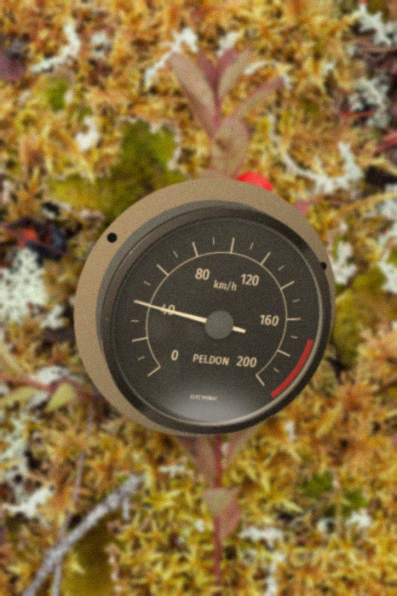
40 km/h
